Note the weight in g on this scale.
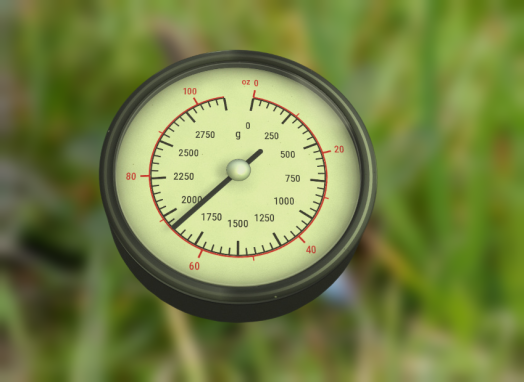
1900 g
